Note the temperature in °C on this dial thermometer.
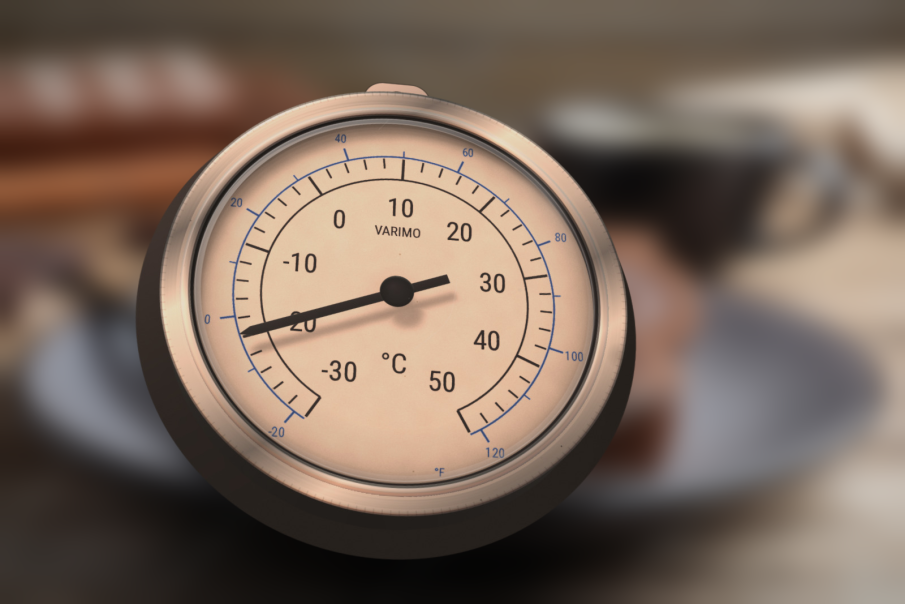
-20 °C
